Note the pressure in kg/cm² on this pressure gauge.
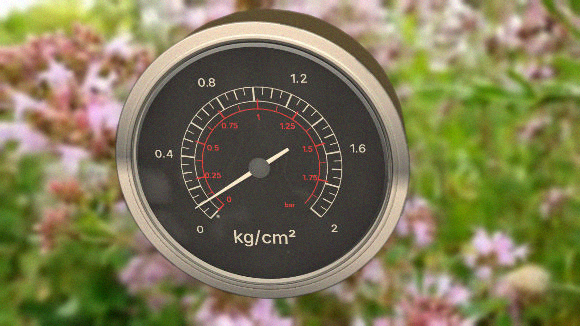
0.1 kg/cm²
